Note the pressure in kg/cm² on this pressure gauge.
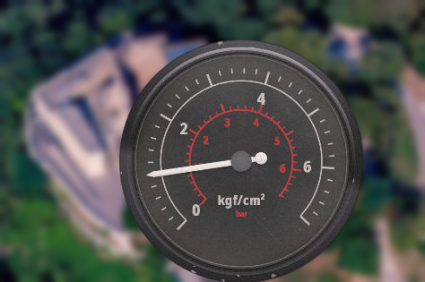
1 kg/cm²
